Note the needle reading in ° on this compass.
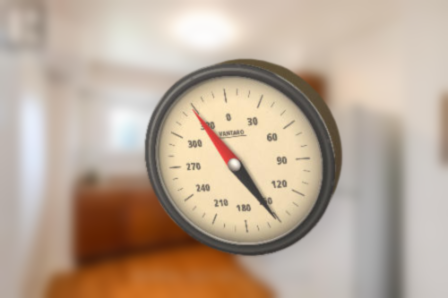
330 °
